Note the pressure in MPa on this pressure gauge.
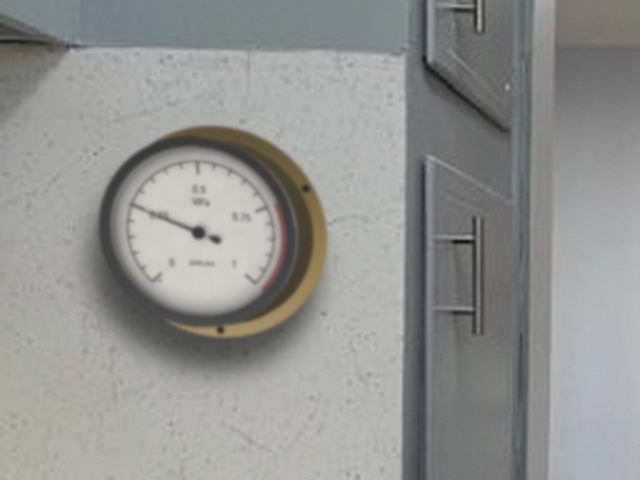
0.25 MPa
